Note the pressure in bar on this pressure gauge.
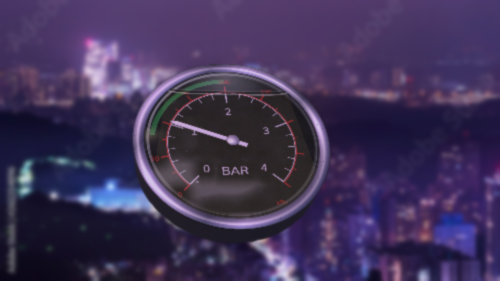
1 bar
